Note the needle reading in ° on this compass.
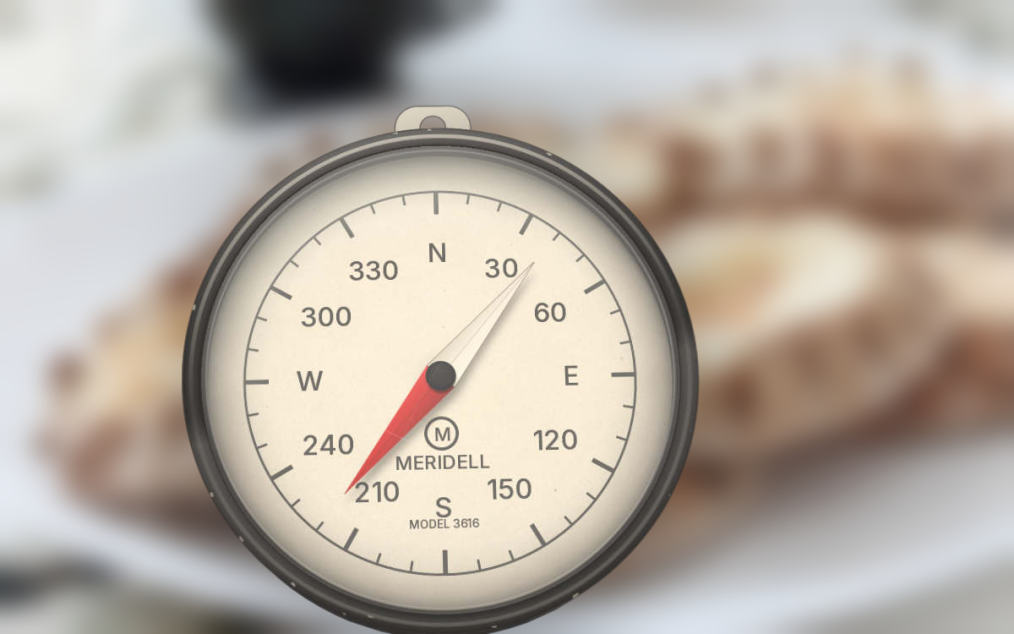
220 °
